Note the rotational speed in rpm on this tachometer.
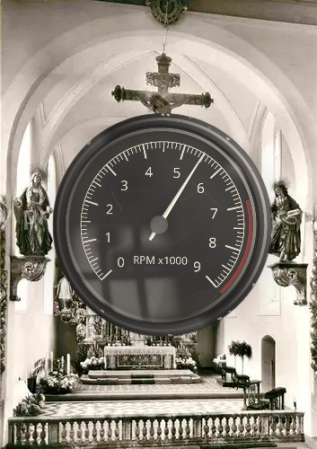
5500 rpm
